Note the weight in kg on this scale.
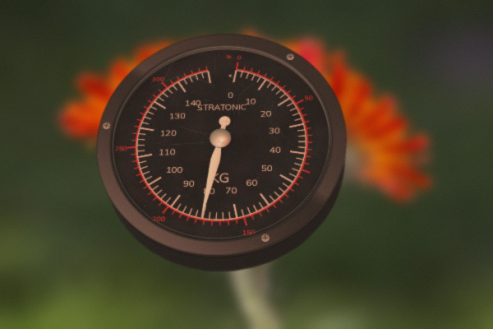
80 kg
